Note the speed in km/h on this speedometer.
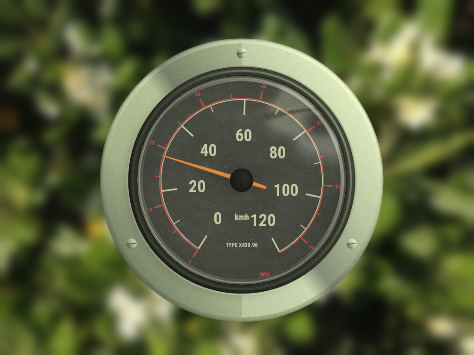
30 km/h
